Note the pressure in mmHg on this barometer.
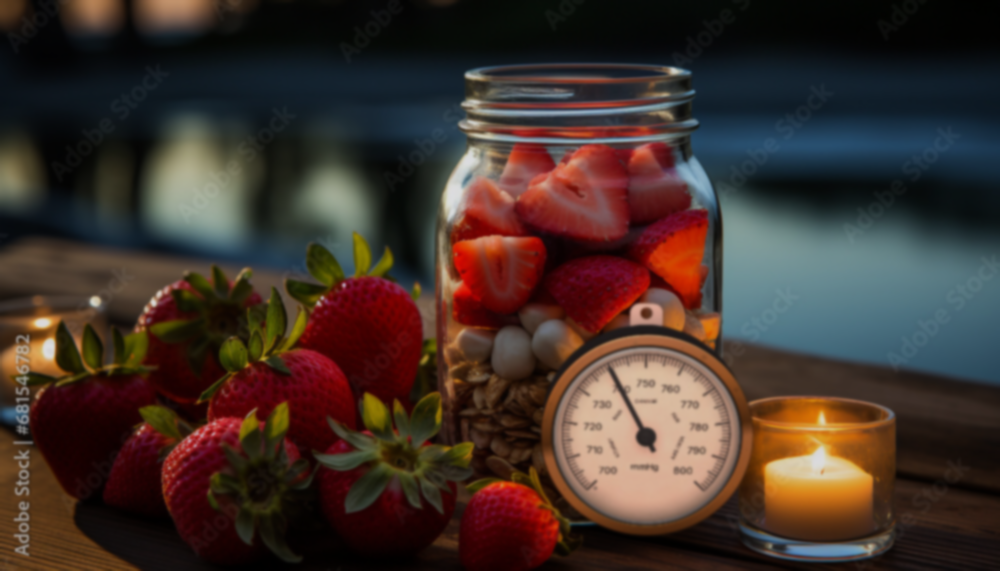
740 mmHg
